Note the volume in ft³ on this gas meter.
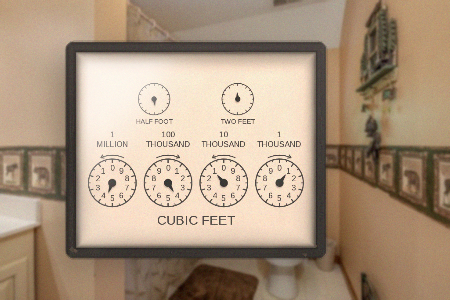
441100 ft³
